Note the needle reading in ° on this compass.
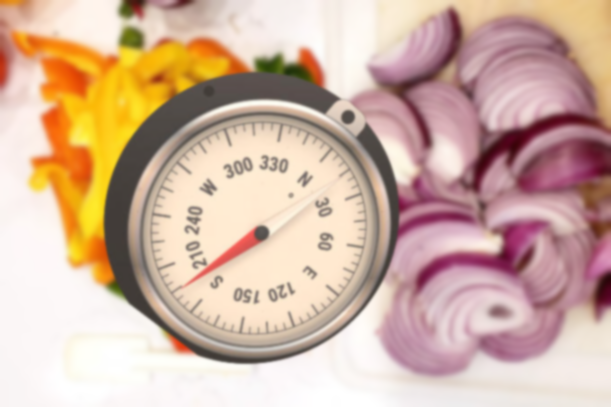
195 °
